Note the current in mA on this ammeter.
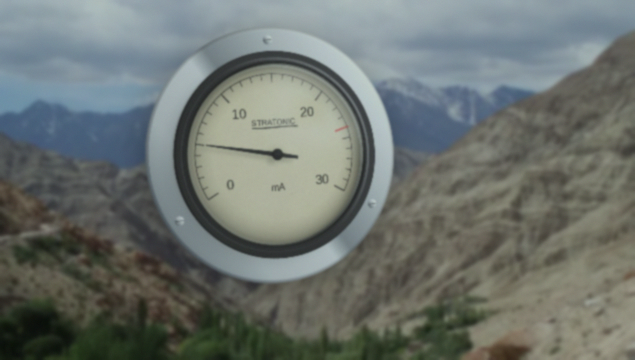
5 mA
